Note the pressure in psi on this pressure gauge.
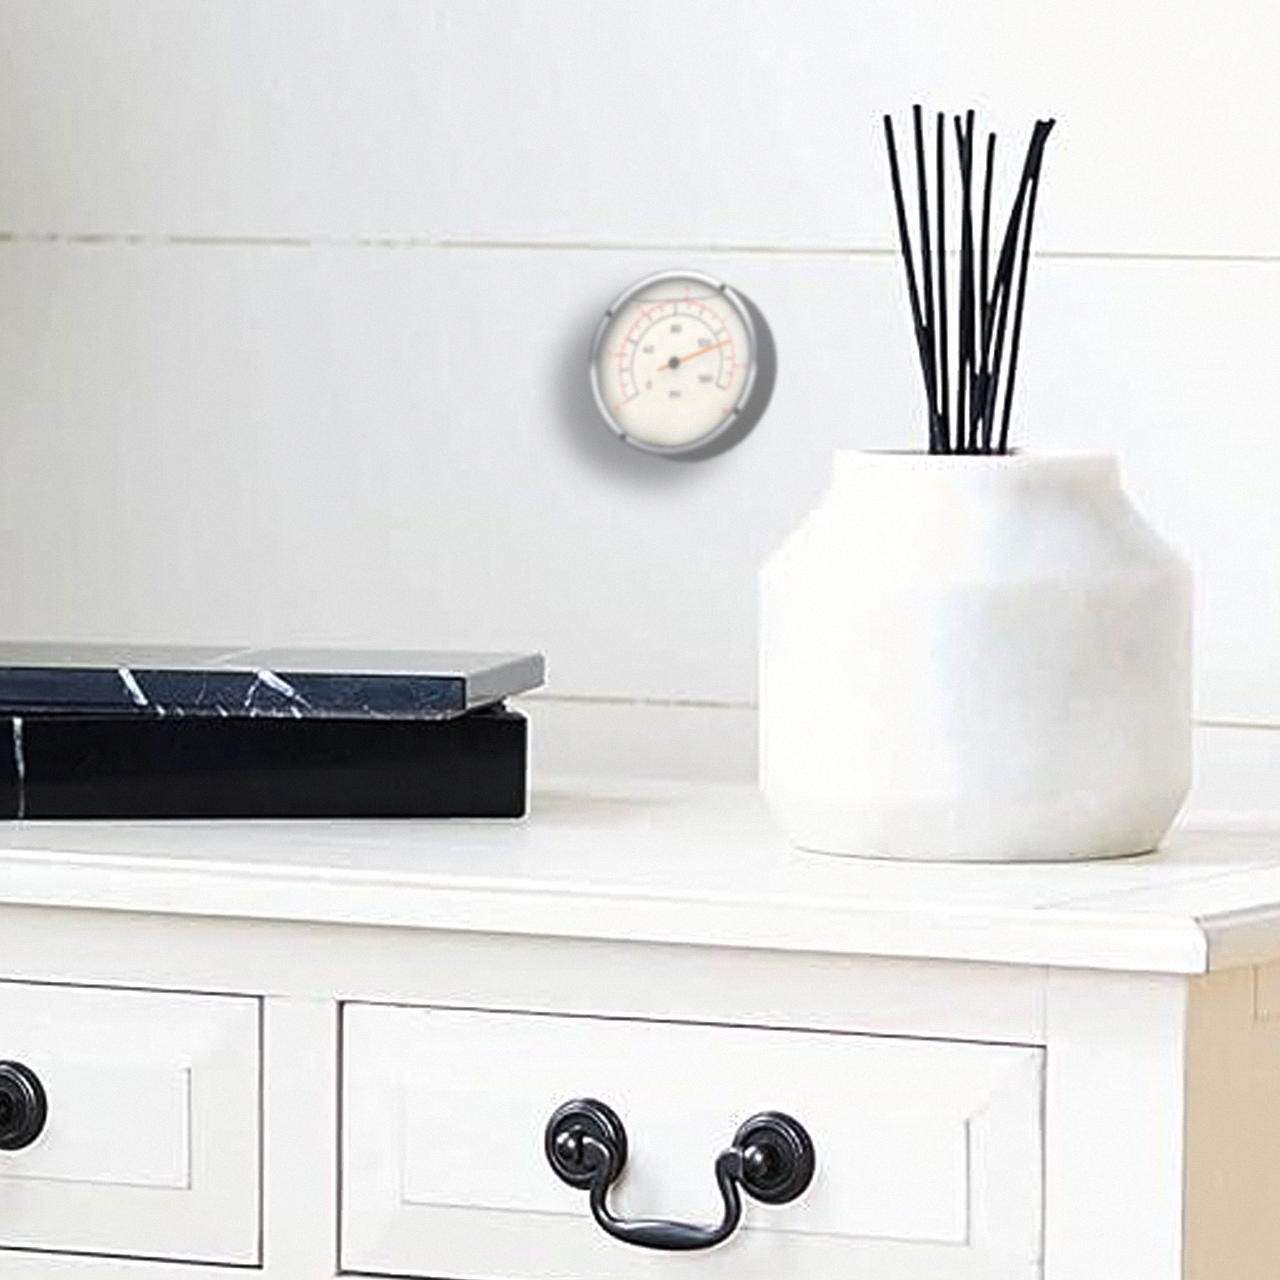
130 psi
